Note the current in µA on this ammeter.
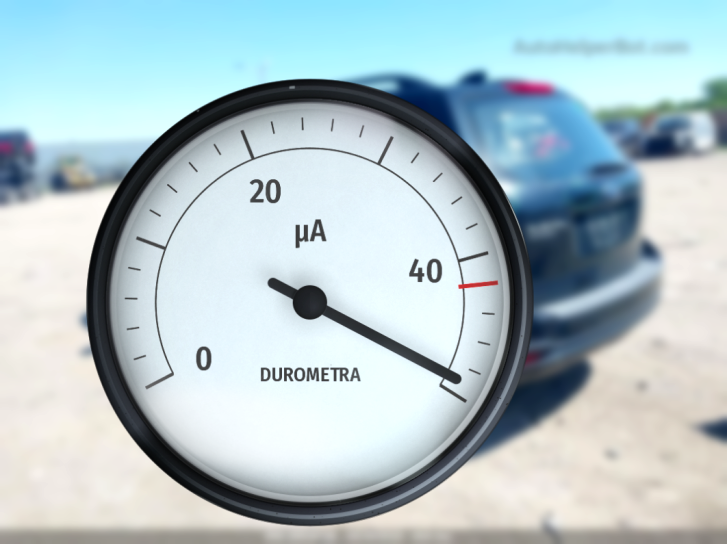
49 µA
